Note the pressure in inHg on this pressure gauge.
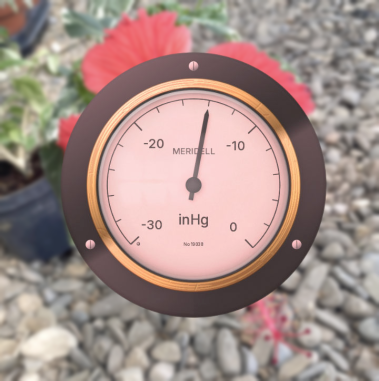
-14 inHg
